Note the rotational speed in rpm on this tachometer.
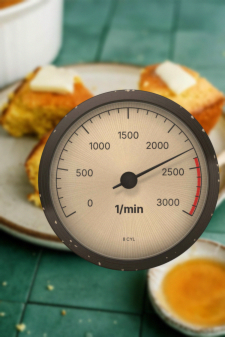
2300 rpm
